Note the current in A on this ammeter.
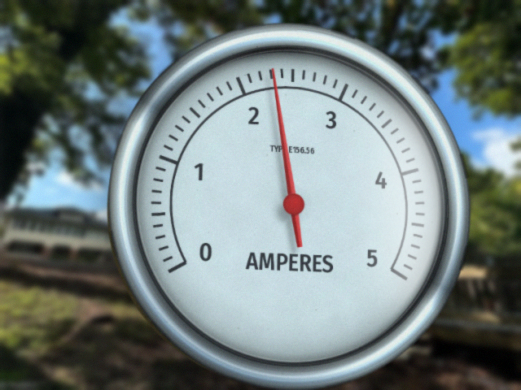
2.3 A
